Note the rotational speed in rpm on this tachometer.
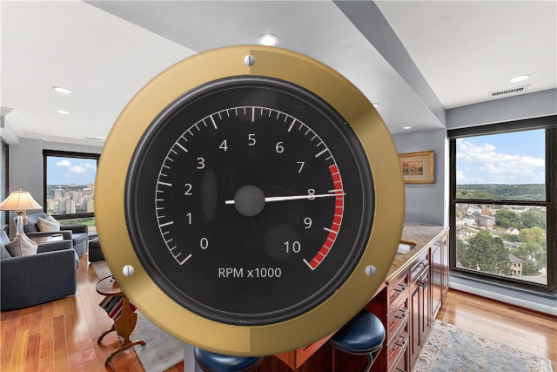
8100 rpm
